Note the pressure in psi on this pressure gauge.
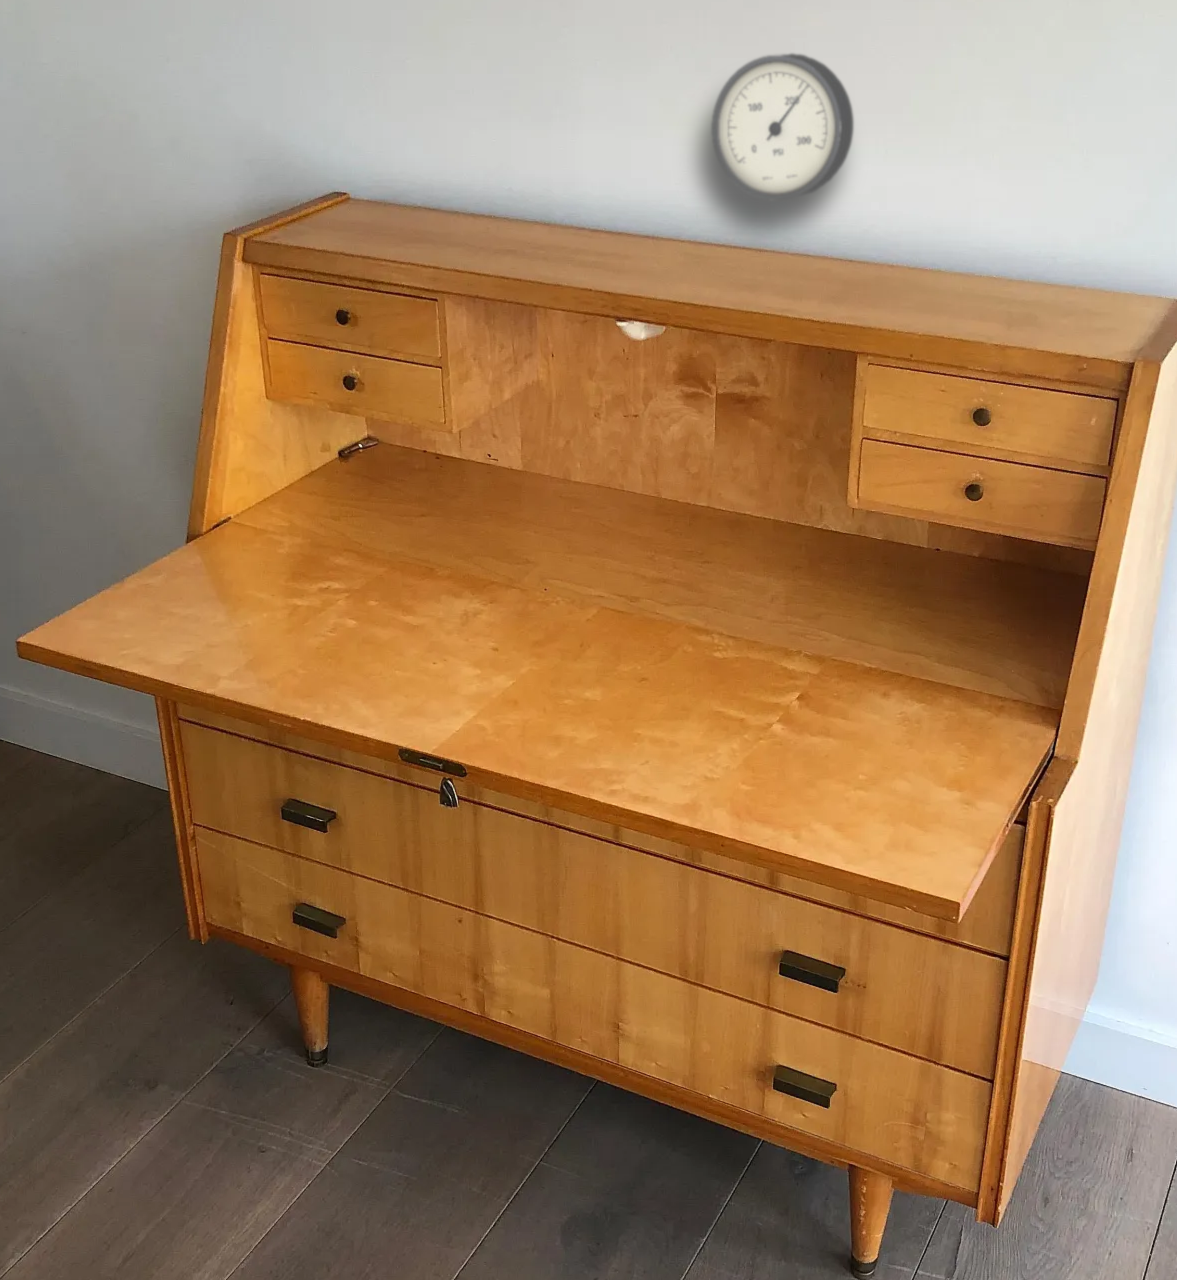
210 psi
